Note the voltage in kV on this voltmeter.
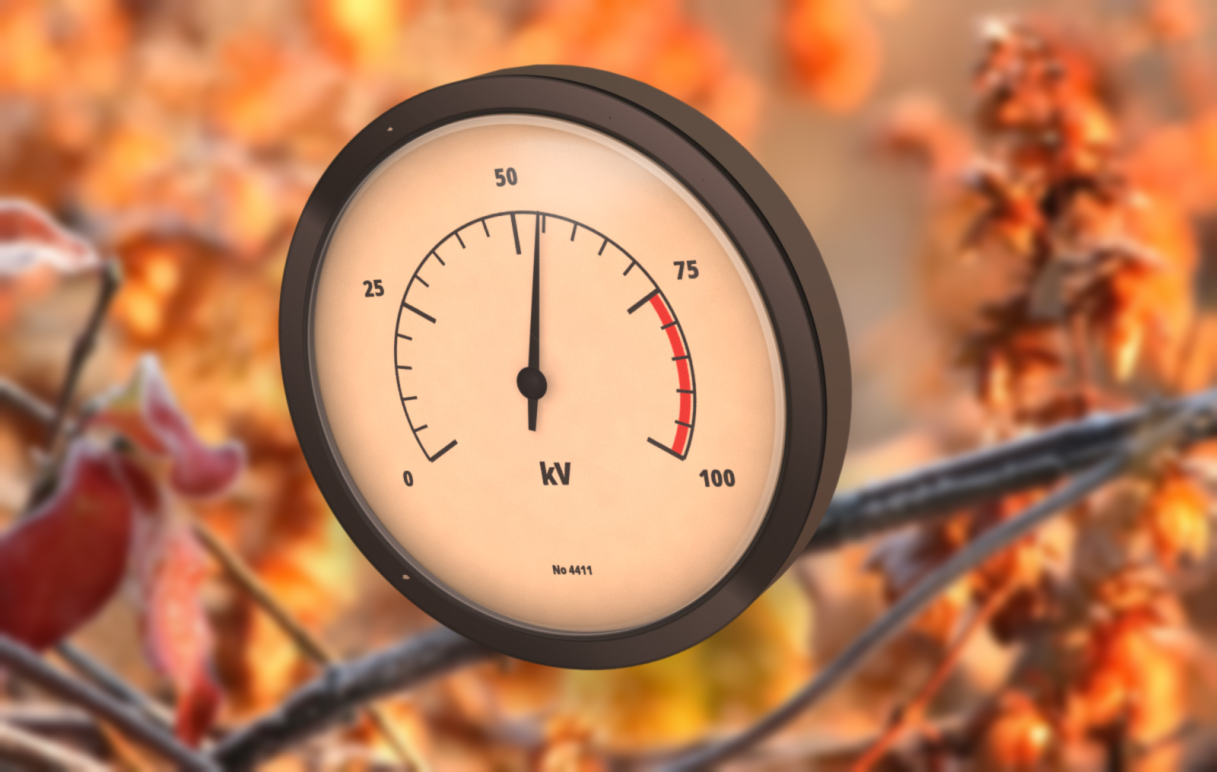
55 kV
